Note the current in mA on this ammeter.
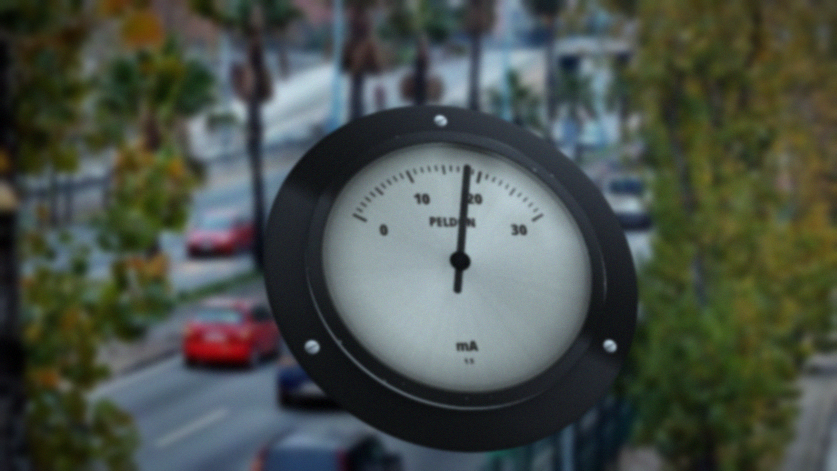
18 mA
